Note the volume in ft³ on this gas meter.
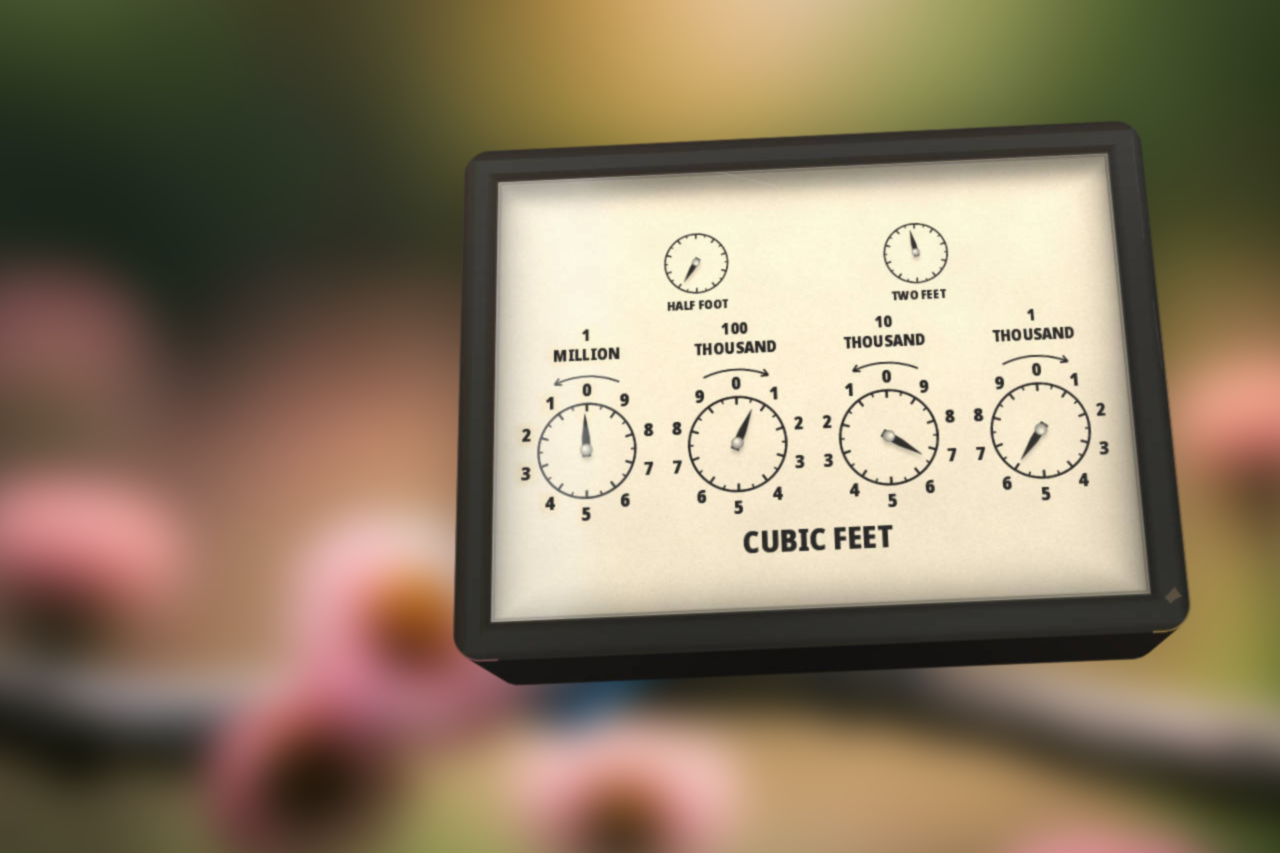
6600 ft³
